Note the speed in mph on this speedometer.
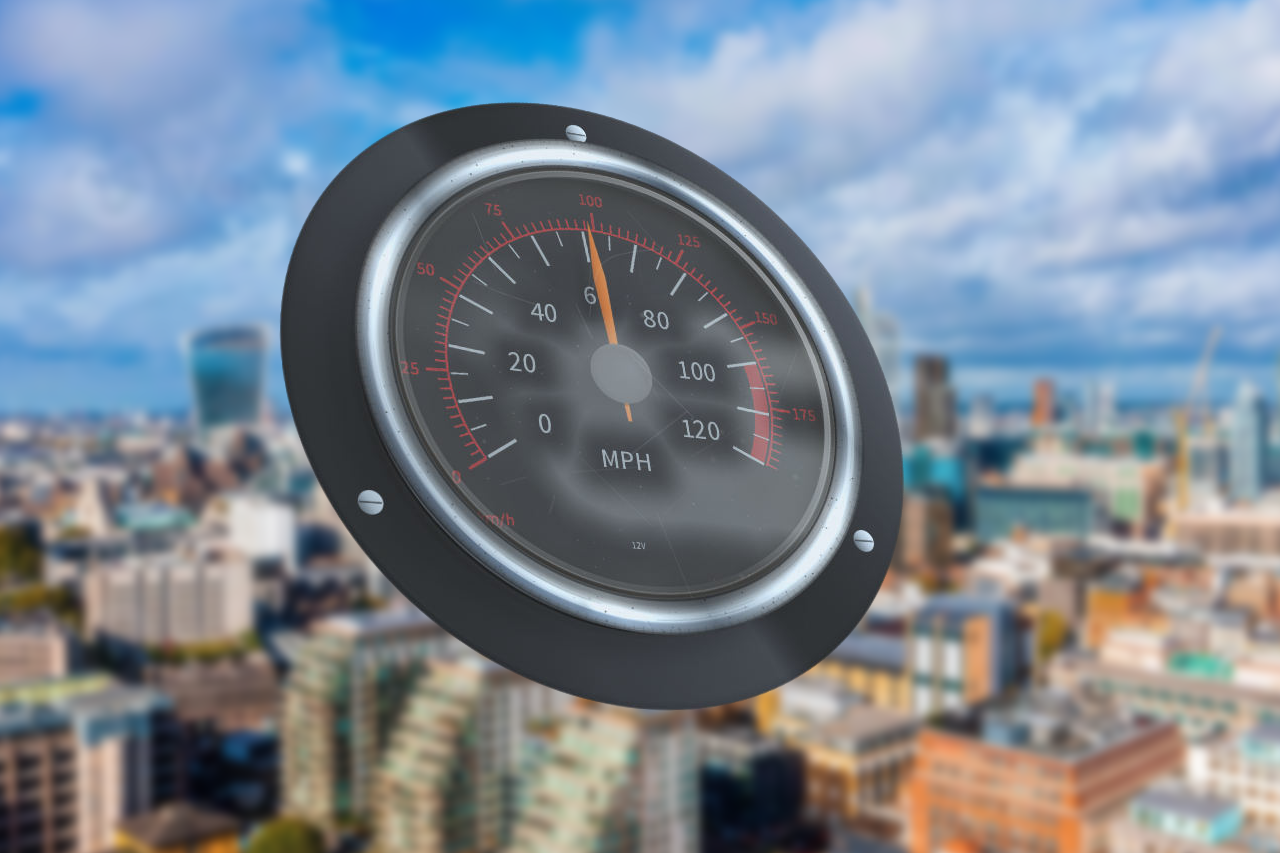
60 mph
